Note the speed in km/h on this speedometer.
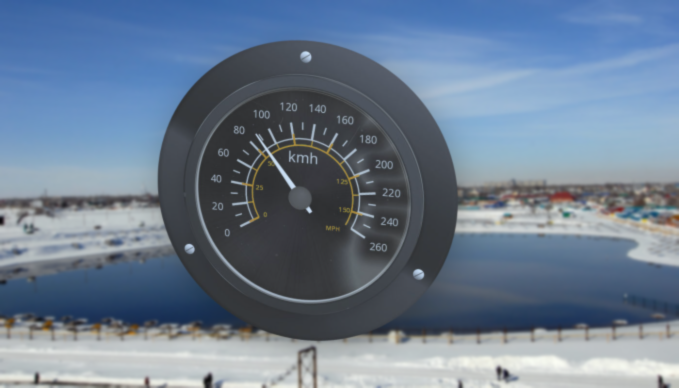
90 km/h
